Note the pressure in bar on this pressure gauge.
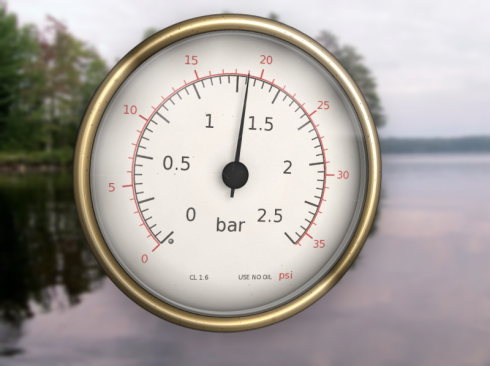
1.3 bar
